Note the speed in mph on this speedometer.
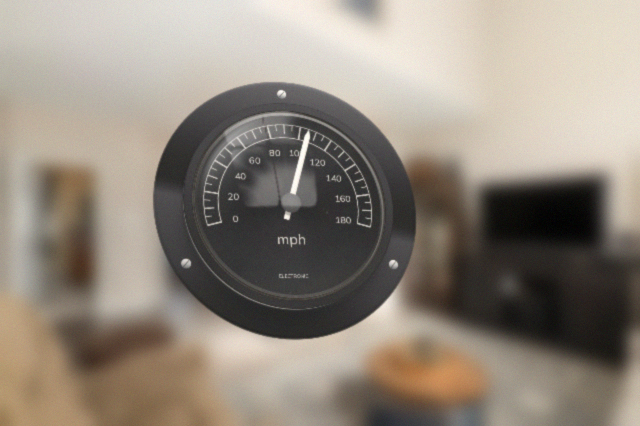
105 mph
